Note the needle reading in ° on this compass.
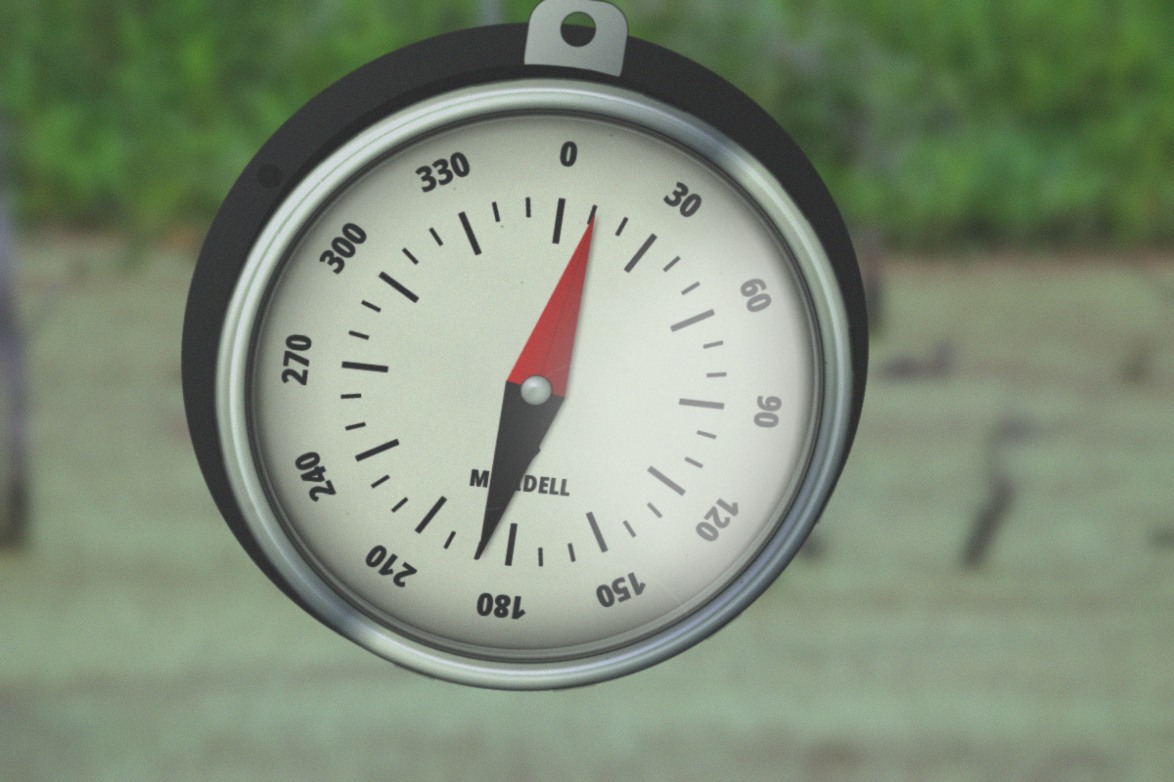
10 °
